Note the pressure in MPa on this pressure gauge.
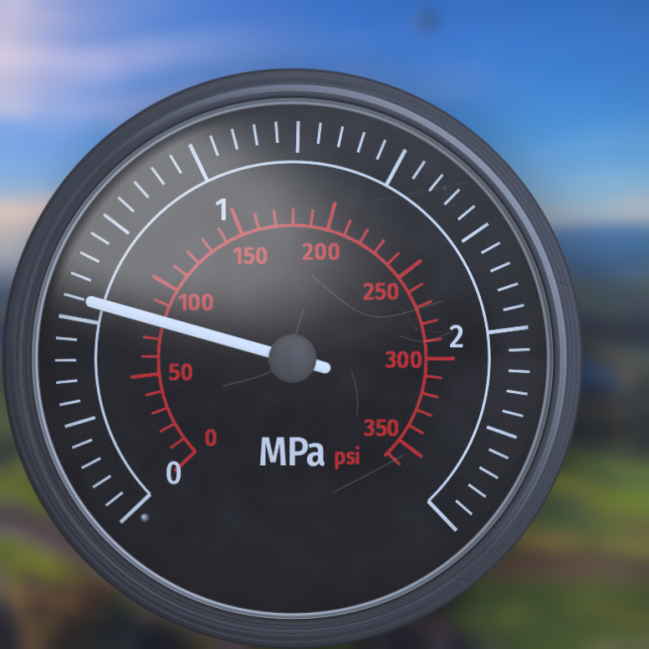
0.55 MPa
